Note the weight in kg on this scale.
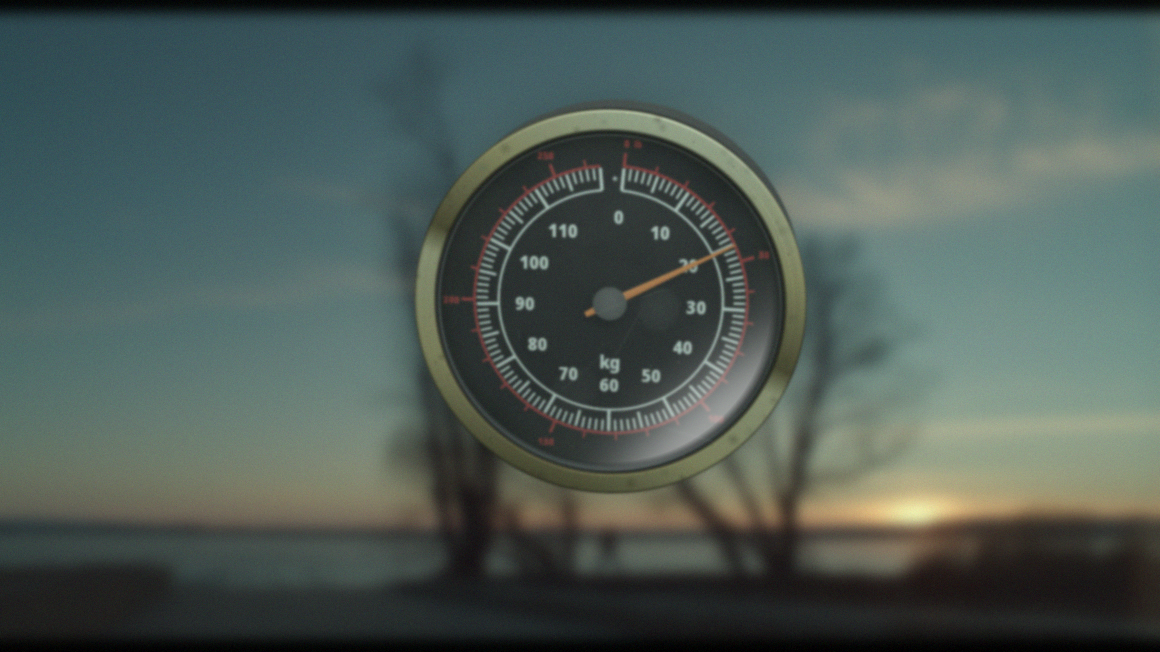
20 kg
